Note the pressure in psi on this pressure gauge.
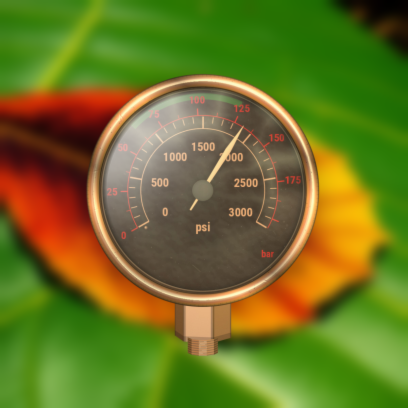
1900 psi
